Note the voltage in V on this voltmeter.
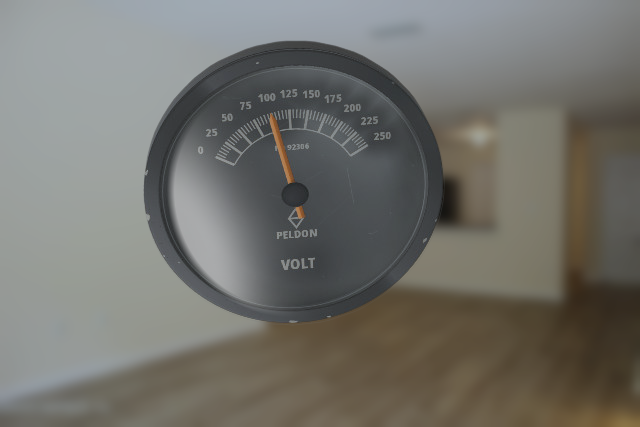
100 V
